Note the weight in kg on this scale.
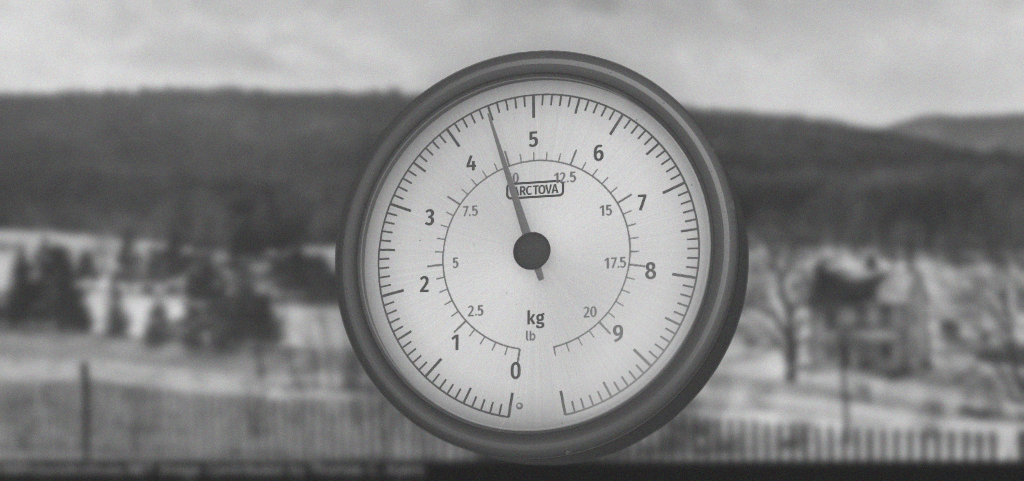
4.5 kg
